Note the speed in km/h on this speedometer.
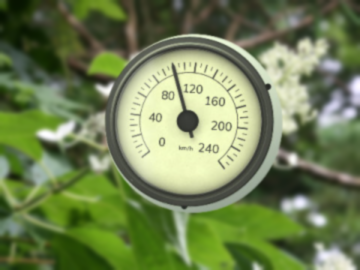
100 km/h
